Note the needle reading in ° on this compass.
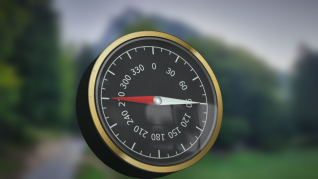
270 °
